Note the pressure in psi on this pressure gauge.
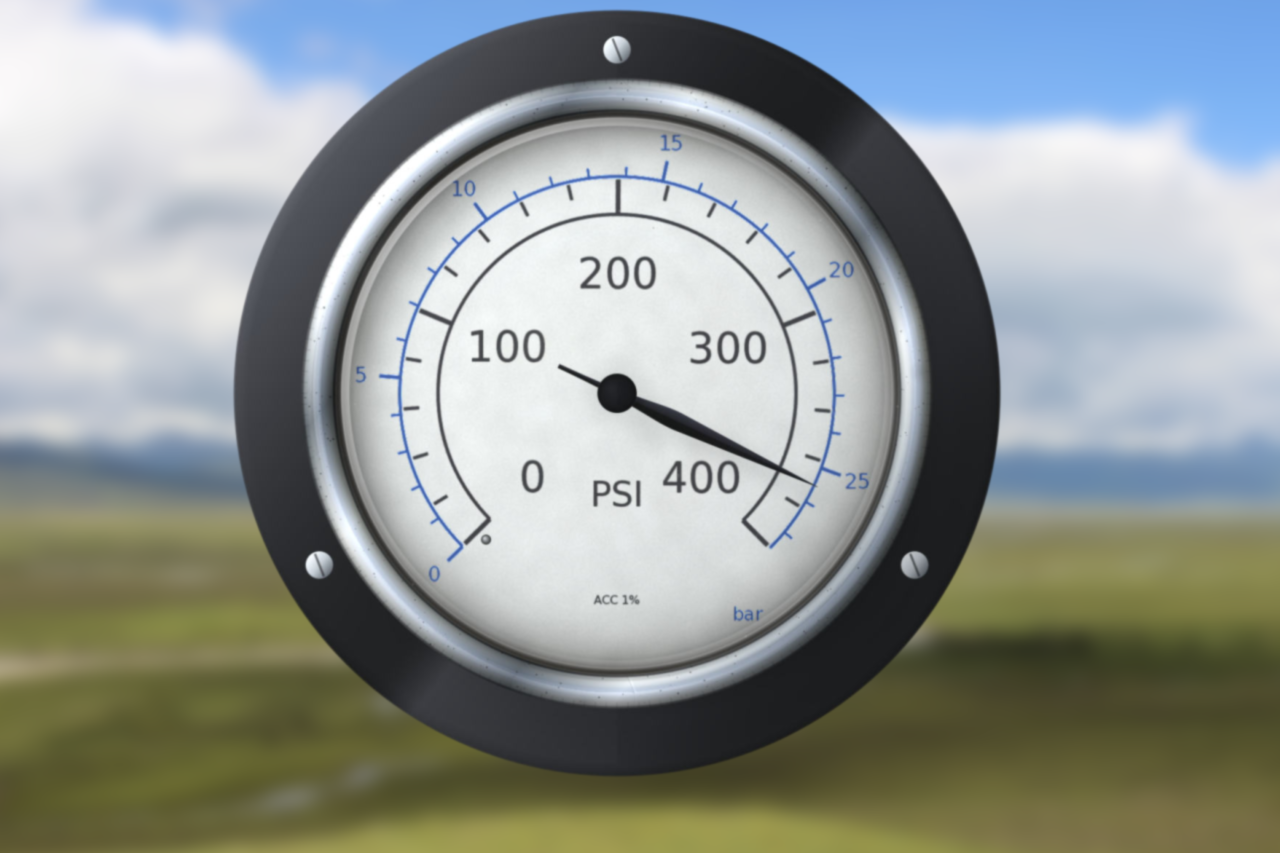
370 psi
